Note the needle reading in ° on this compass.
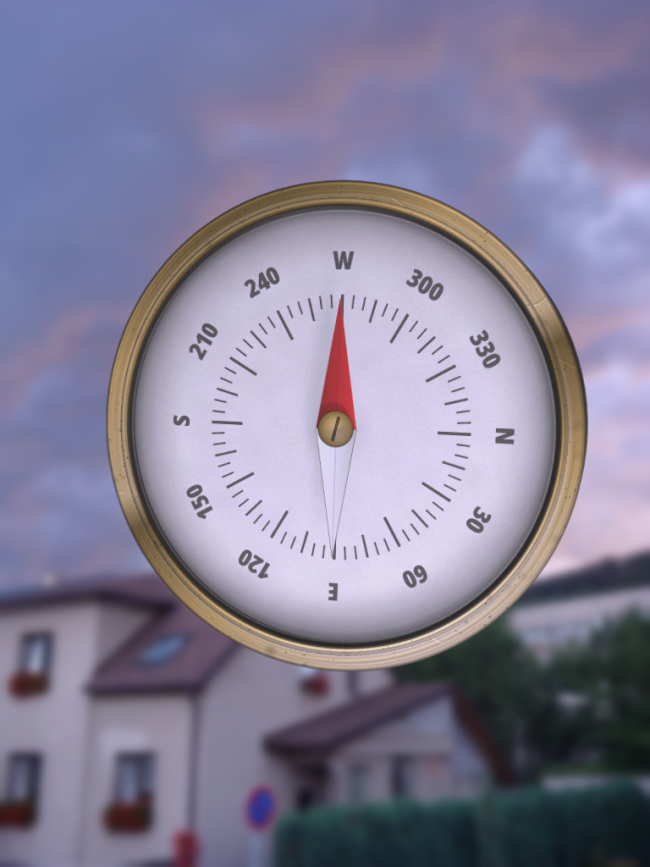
270 °
